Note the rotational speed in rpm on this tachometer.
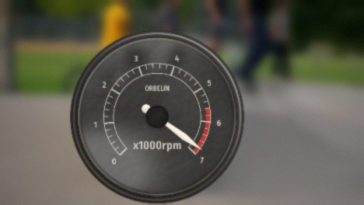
6800 rpm
